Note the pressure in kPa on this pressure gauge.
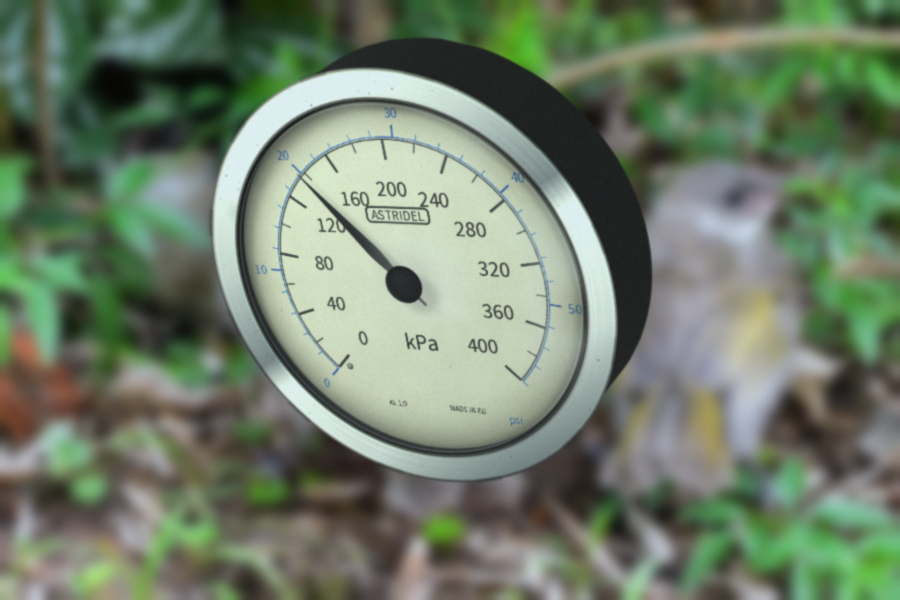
140 kPa
